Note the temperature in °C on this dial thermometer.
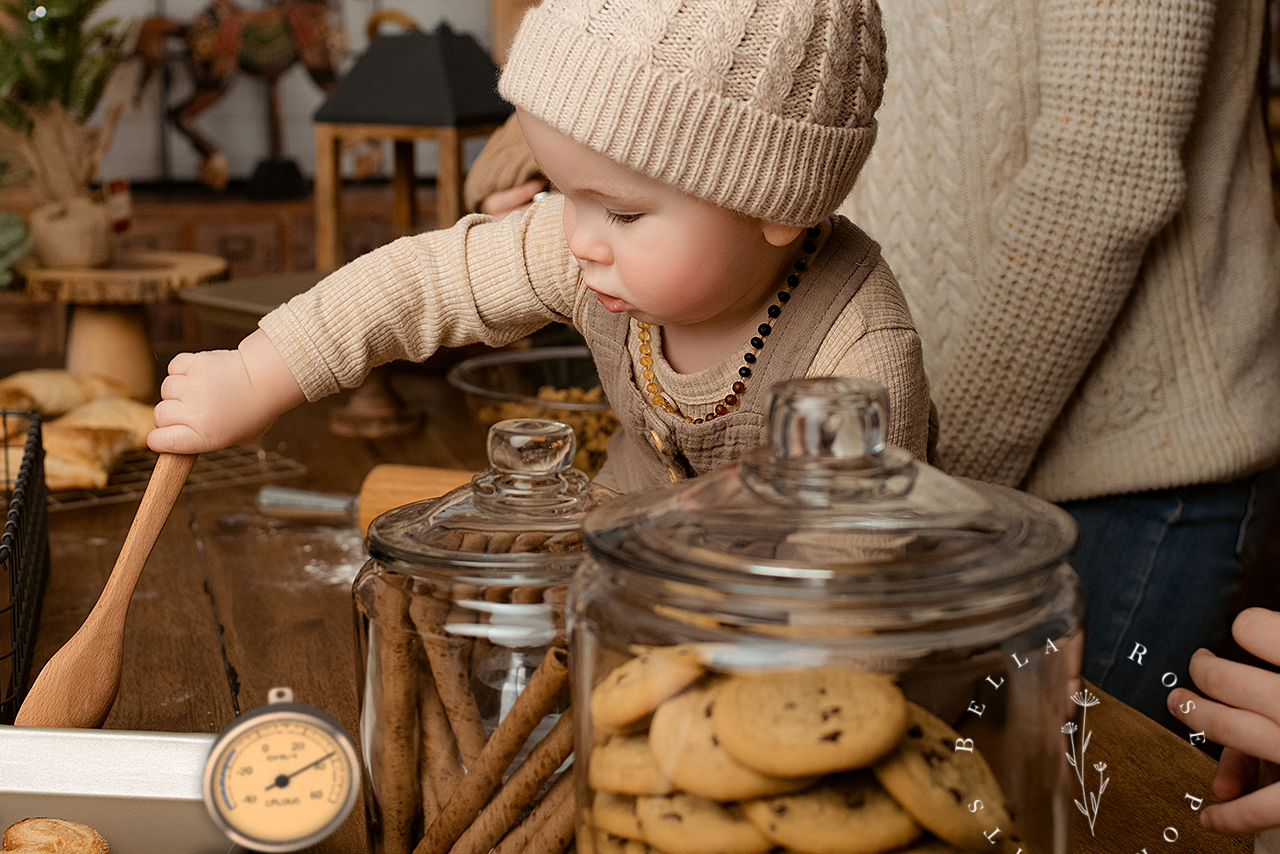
36 °C
